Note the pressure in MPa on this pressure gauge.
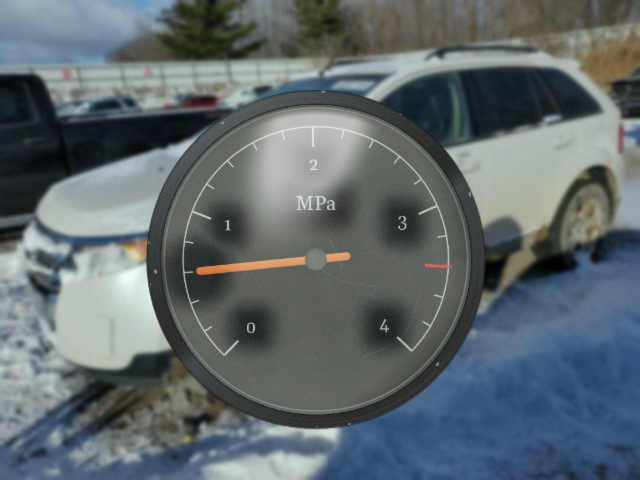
0.6 MPa
